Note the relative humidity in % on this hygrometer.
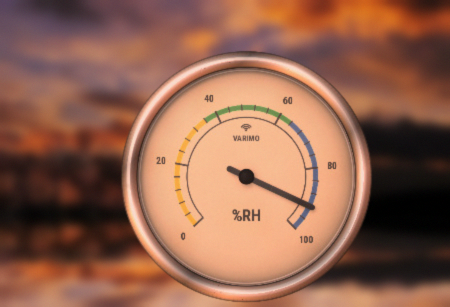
92 %
